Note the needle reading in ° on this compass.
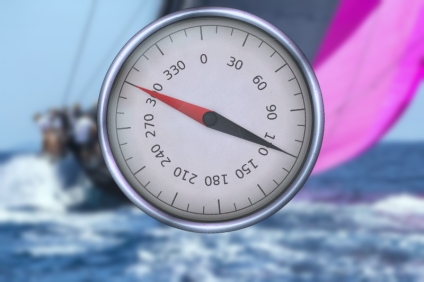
300 °
